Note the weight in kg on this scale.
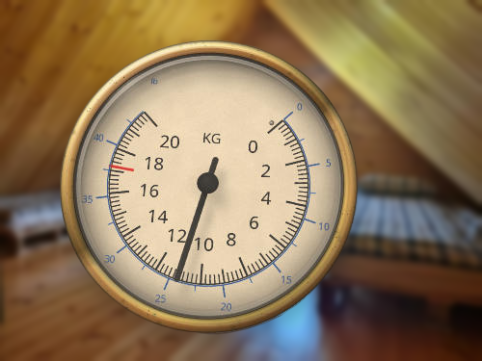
11 kg
